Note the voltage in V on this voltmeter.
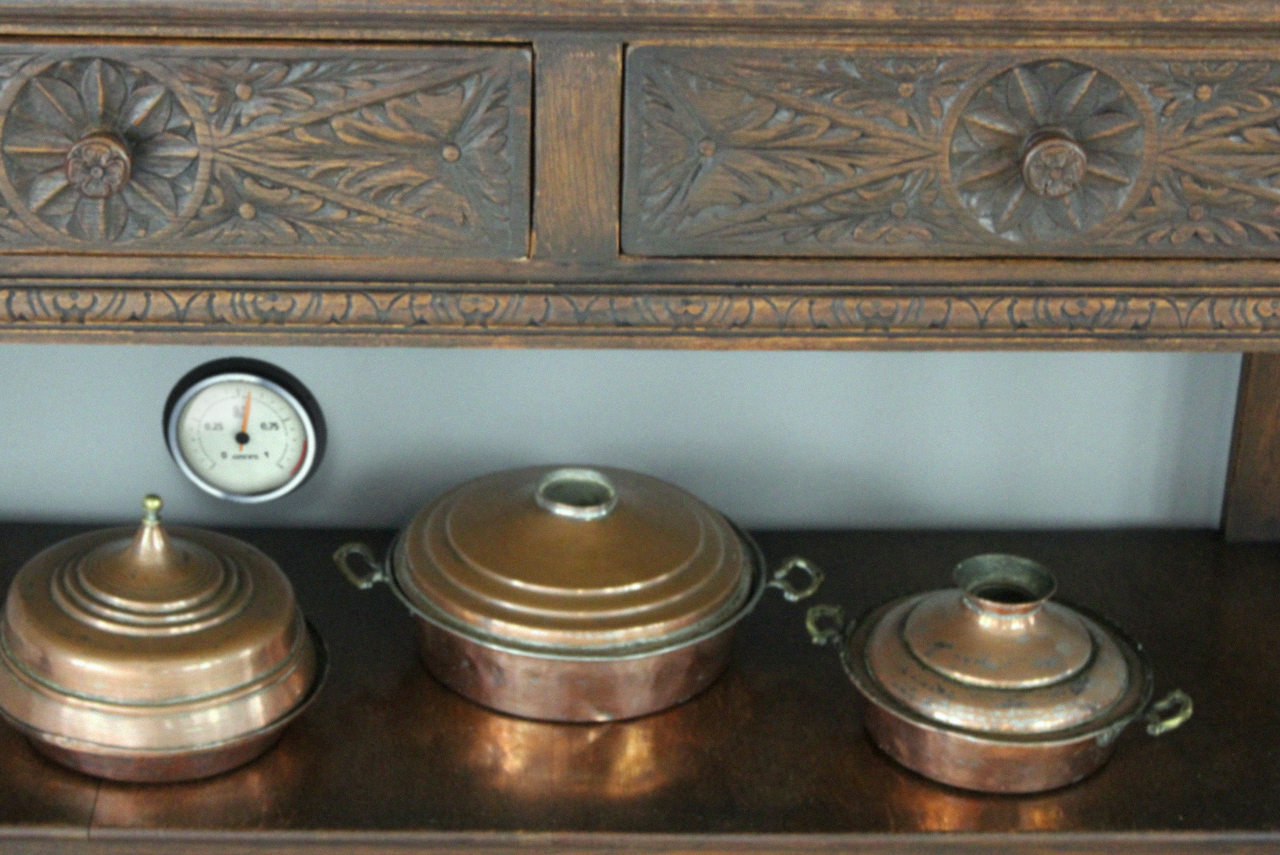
0.55 V
